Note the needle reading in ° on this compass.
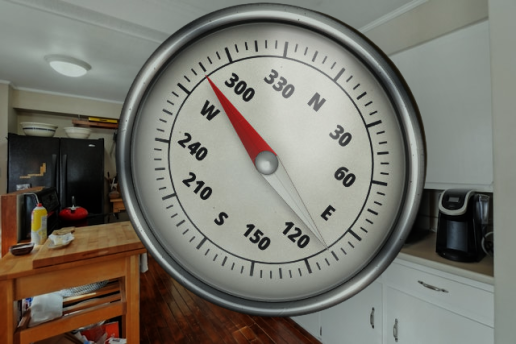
285 °
